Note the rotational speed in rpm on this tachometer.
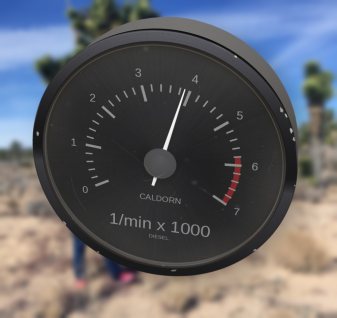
3900 rpm
